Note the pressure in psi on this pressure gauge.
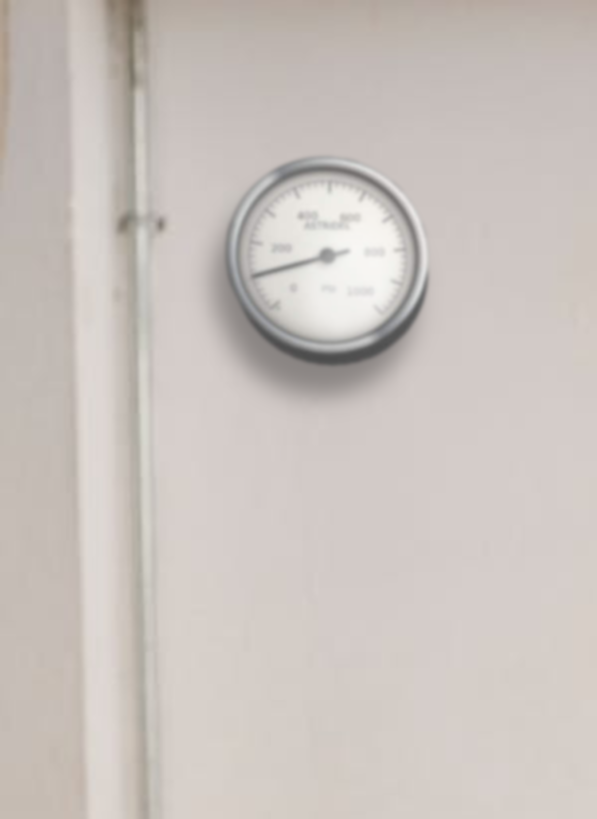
100 psi
